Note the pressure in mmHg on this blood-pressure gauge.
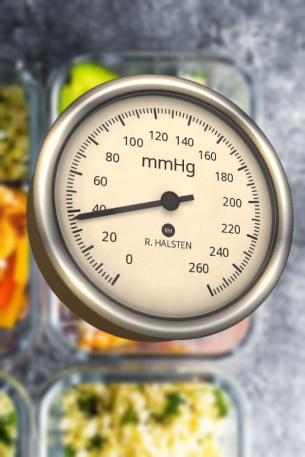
36 mmHg
